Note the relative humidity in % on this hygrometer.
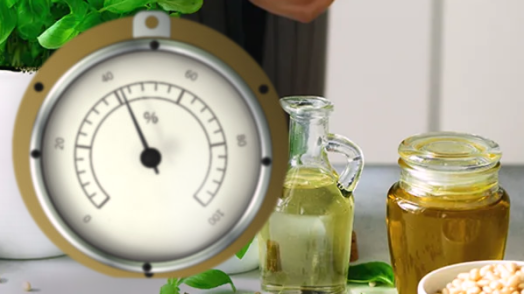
42 %
